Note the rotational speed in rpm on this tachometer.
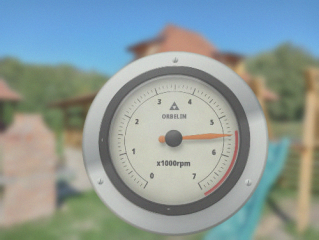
5500 rpm
